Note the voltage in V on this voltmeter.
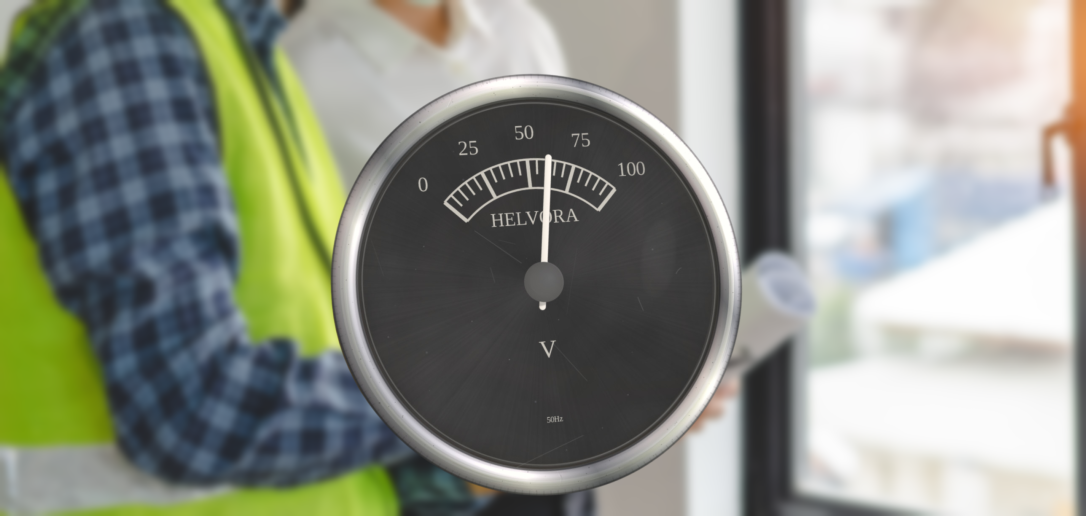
60 V
